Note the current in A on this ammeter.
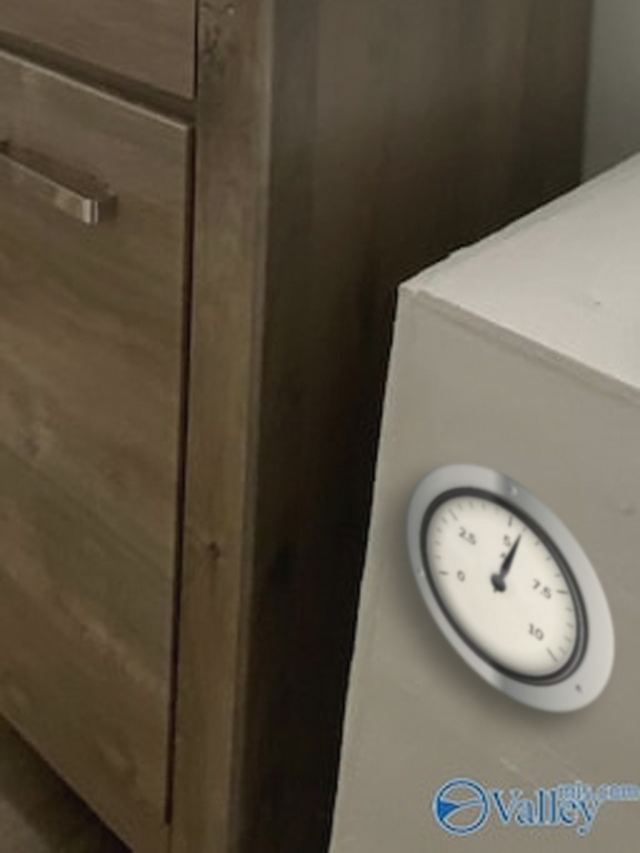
5.5 A
